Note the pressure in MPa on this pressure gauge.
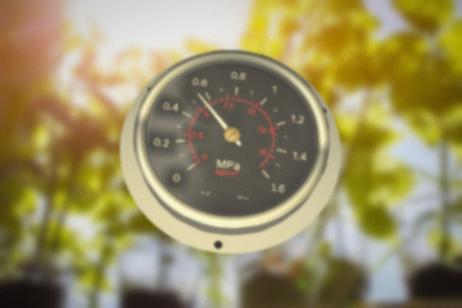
0.55 MPa
